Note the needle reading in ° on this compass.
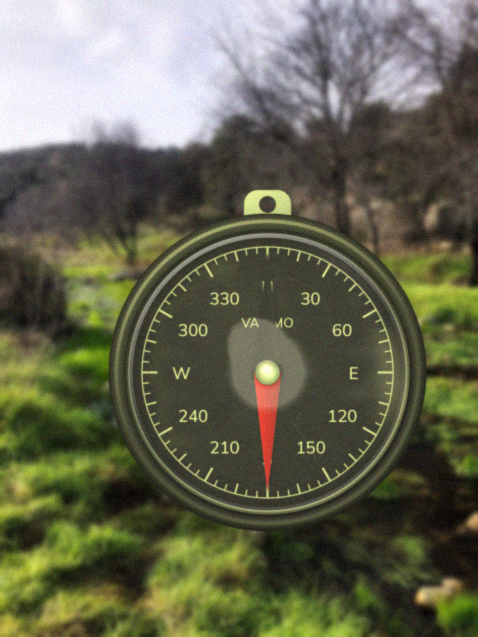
180 °
